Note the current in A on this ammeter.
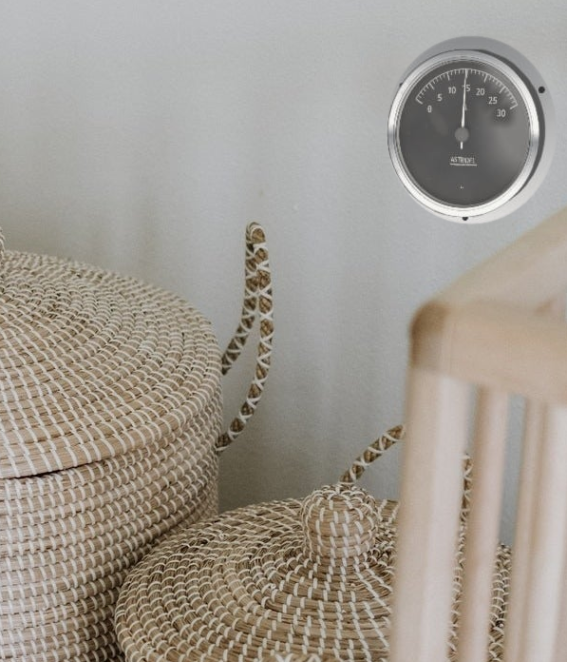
15 A
